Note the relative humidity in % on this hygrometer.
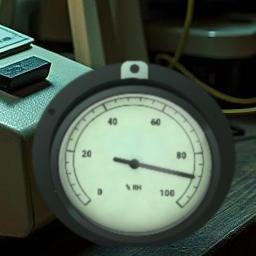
88 %
